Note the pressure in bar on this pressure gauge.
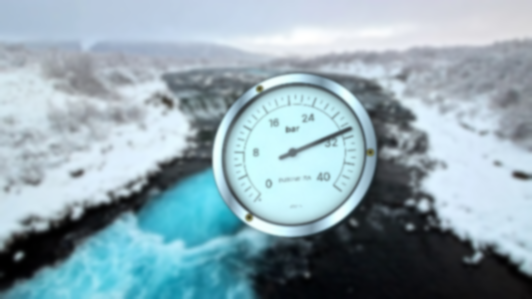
31 bar
